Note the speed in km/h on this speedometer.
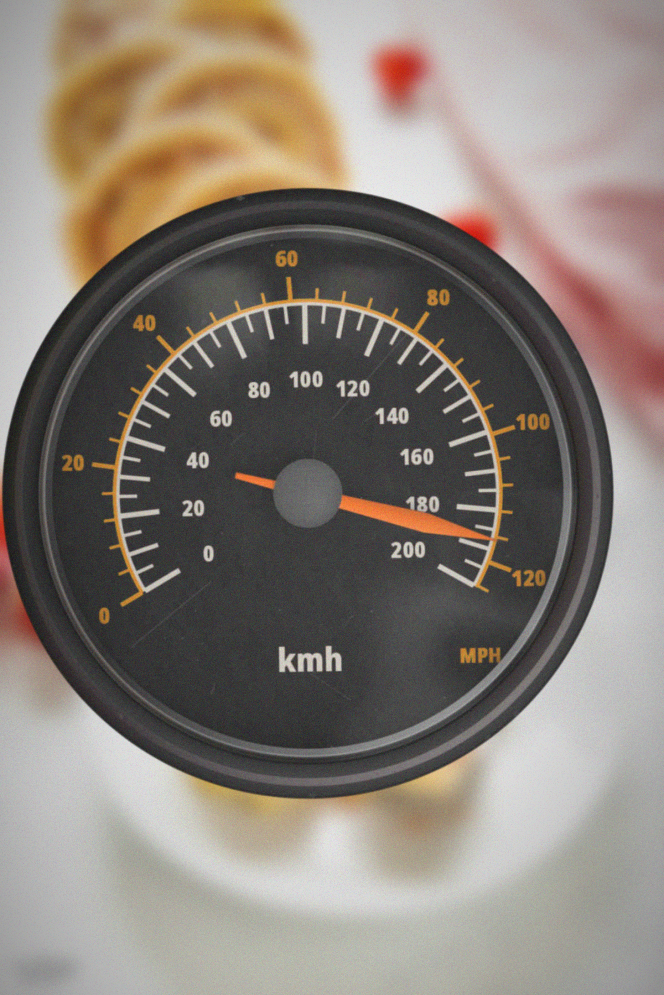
187.5 km/h
